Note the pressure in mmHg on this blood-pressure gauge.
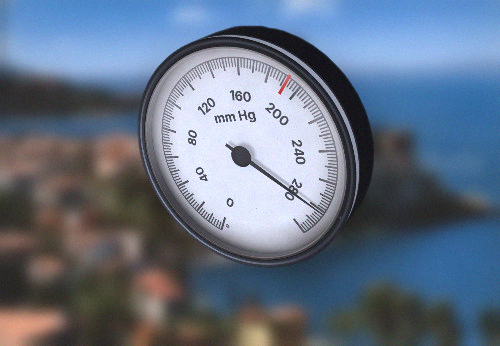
280 mmHg
